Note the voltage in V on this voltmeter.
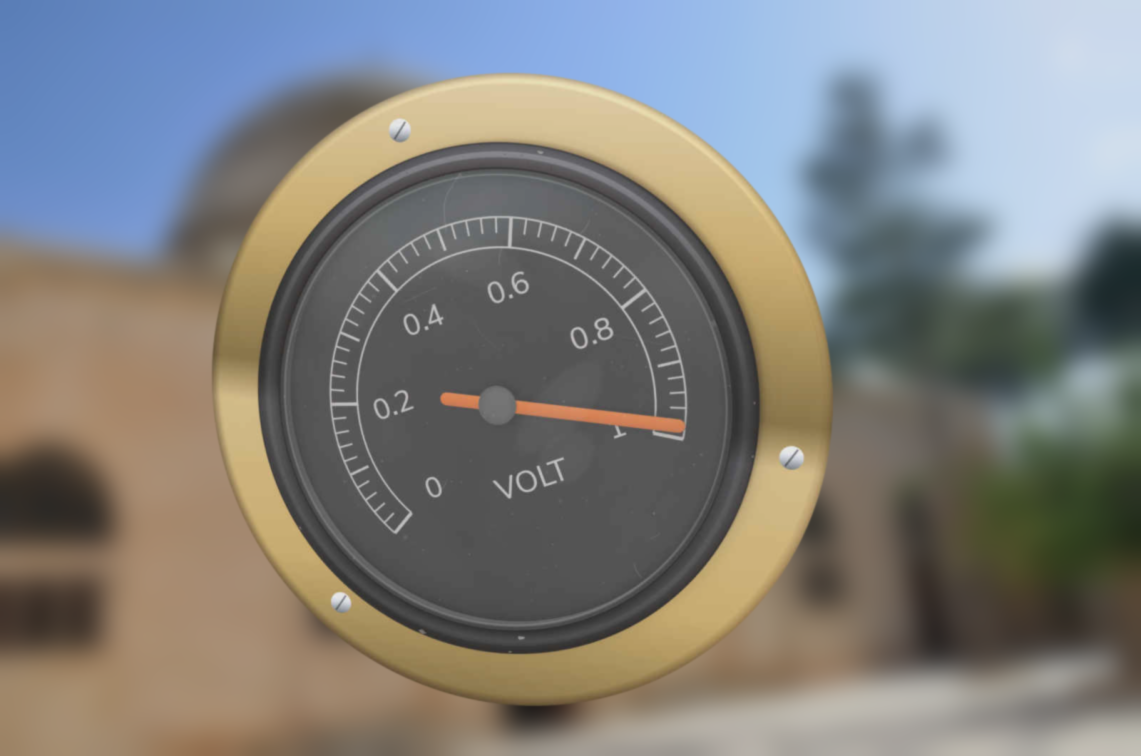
0.98 V
